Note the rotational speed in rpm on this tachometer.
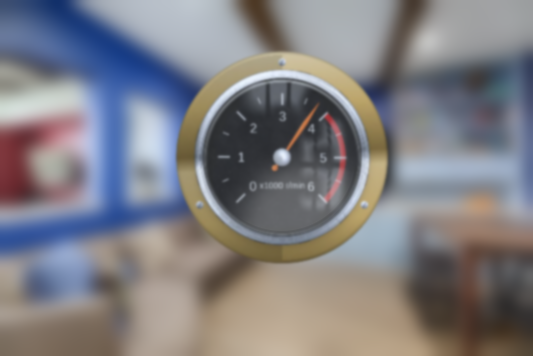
3750 rpm
